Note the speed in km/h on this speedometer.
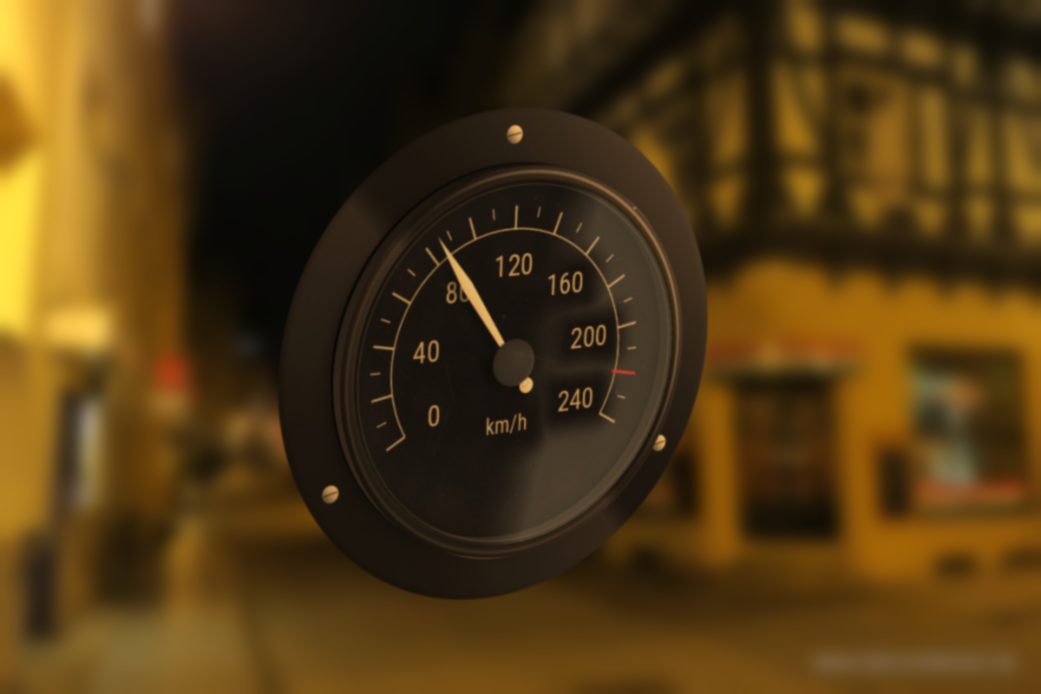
85 km/h
